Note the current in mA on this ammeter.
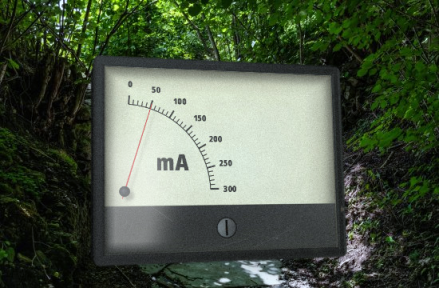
50 mA
